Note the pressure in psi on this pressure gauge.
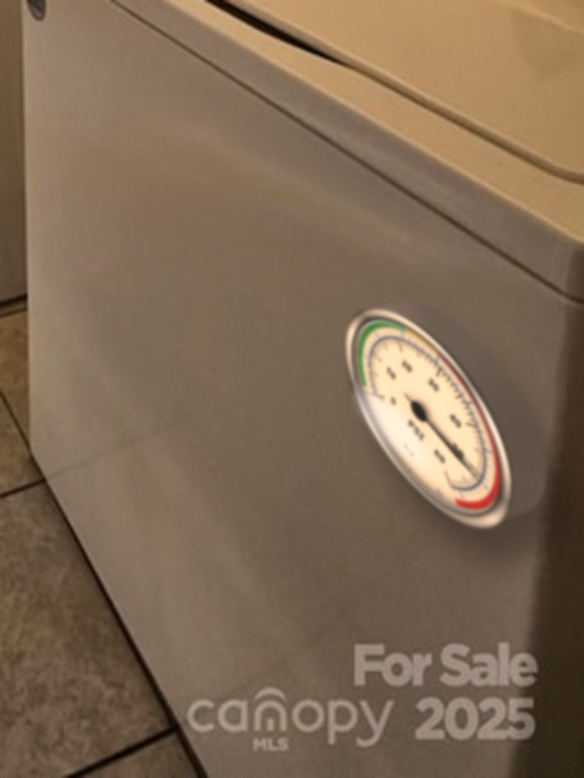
50 psi
